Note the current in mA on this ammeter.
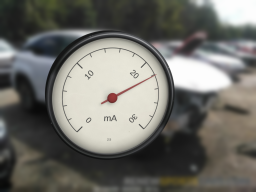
22 mA
